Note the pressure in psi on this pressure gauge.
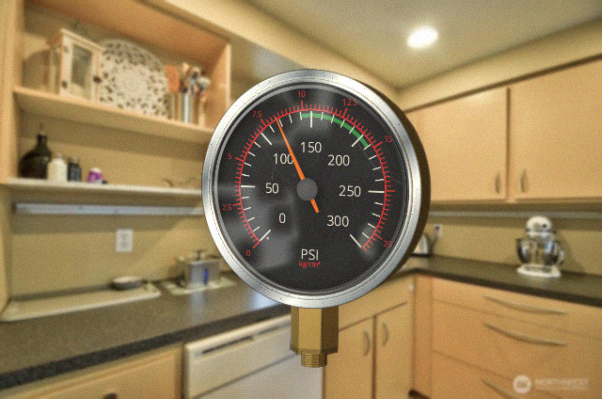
120 psi
